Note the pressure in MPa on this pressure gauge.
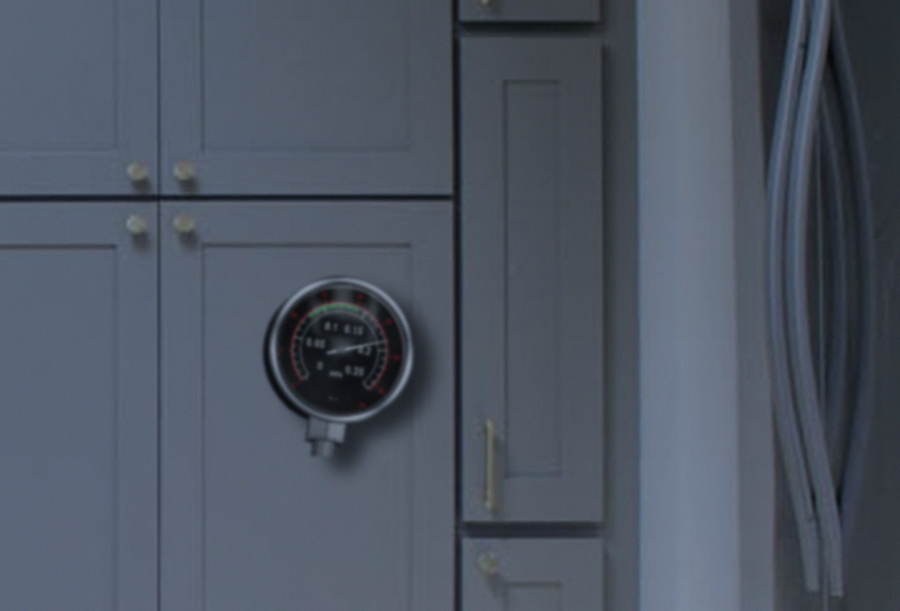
0.19 MPa
